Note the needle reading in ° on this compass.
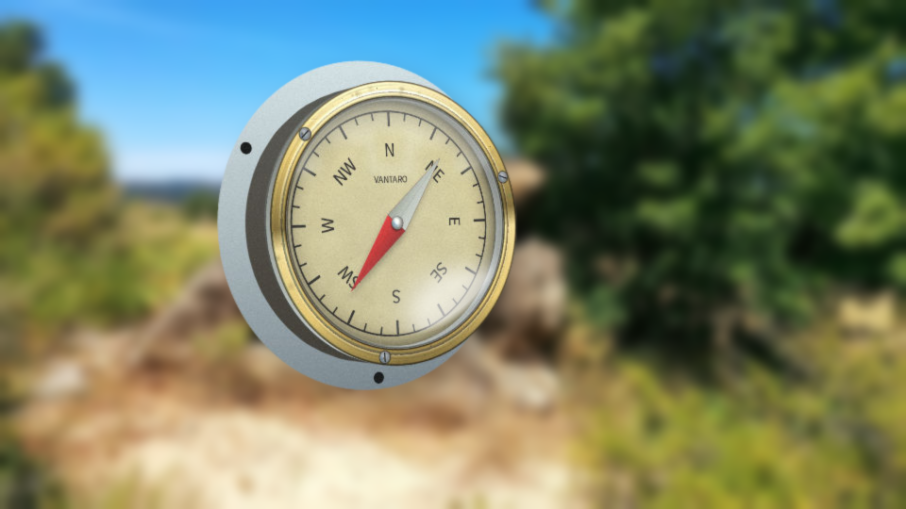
220 °
